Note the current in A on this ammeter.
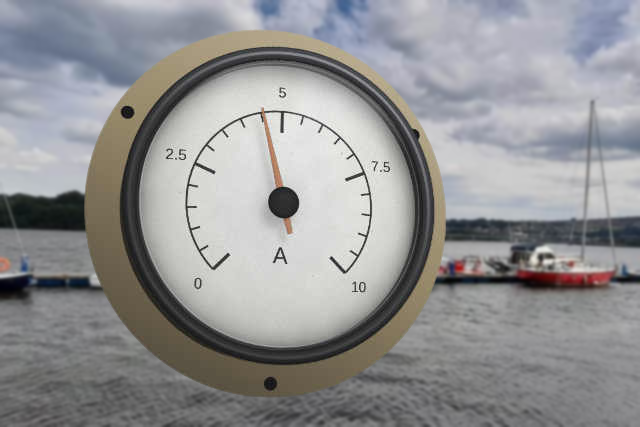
4.5 A
